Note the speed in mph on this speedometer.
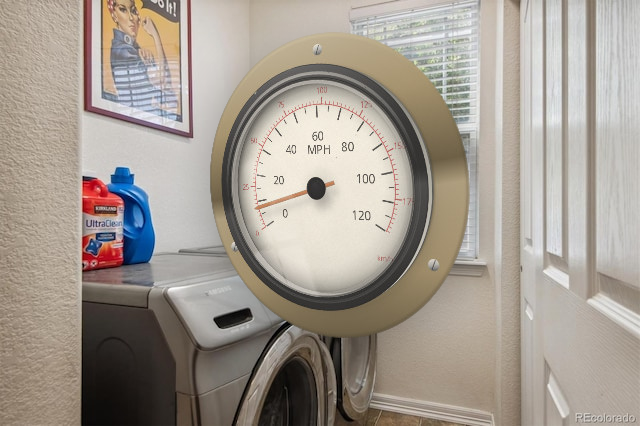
7.5 mph
